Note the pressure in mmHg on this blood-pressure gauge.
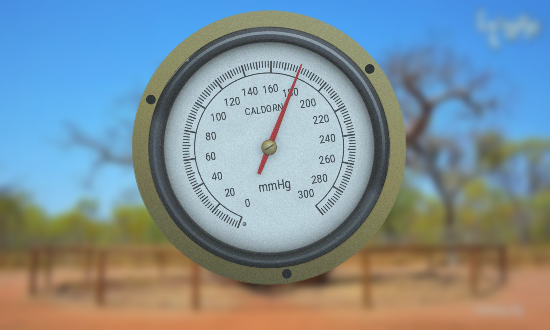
180 mmHg
